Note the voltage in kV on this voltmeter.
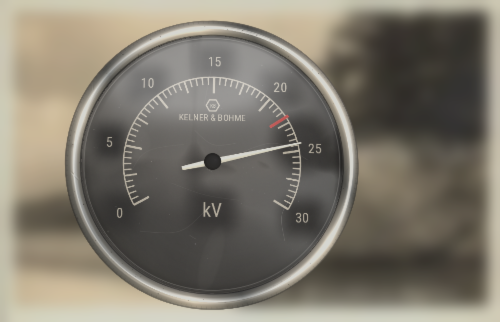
24.5 kV
